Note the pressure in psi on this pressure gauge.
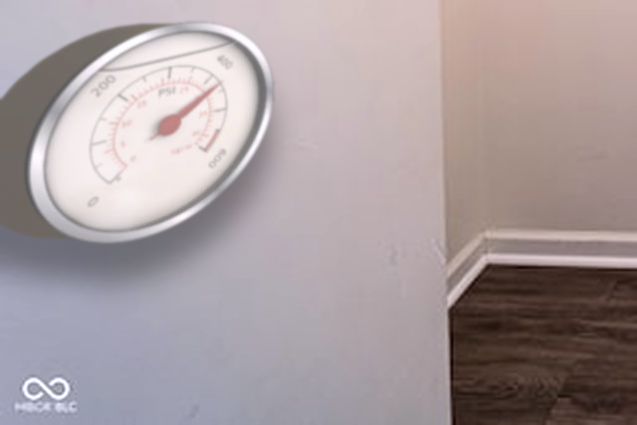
425 psi
